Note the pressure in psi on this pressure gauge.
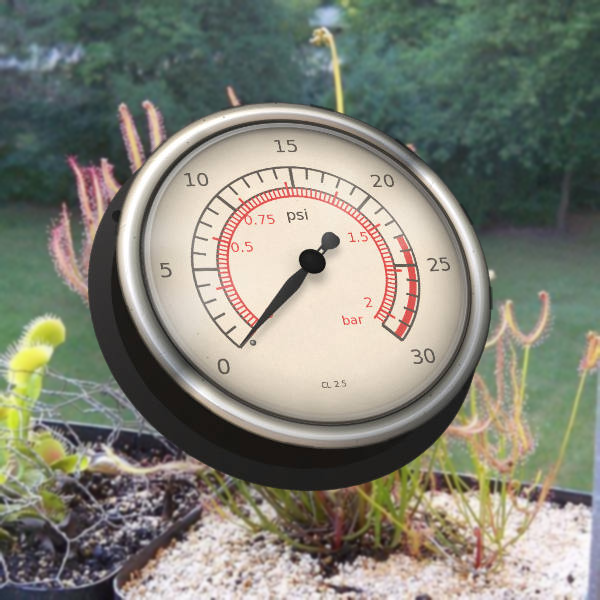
0 psi
